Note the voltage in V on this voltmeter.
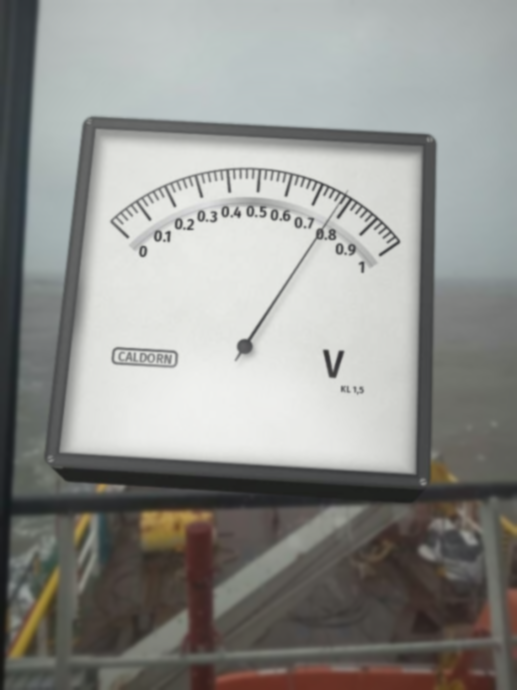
0.78 V
